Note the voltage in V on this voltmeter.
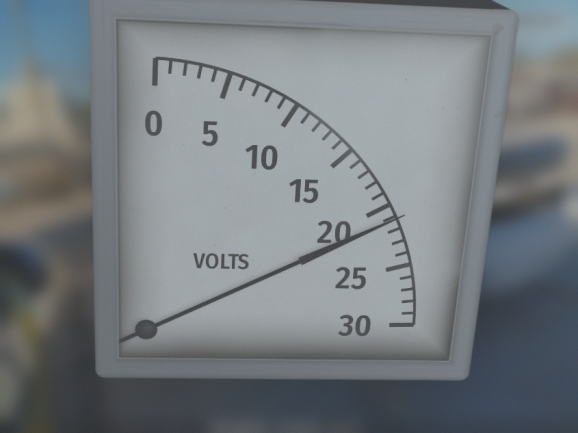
21 V
